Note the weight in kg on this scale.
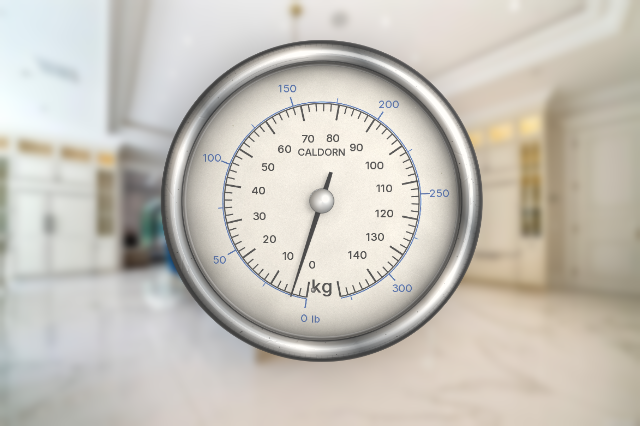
4 kg
